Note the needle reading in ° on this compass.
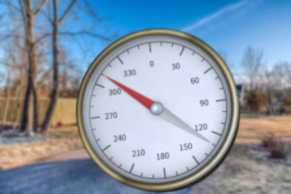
310 °
